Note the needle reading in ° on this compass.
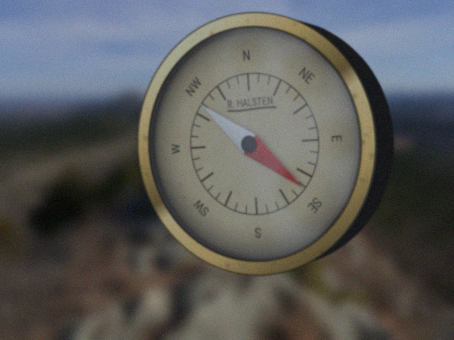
130 °
